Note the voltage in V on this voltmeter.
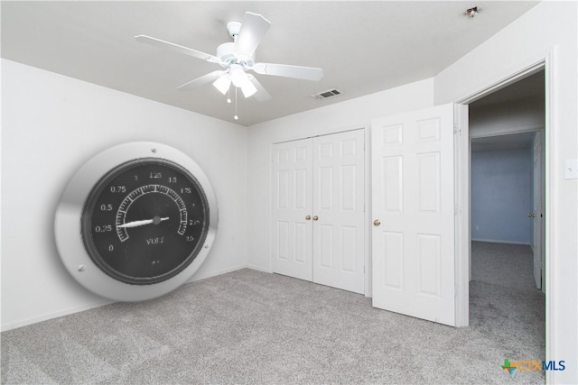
0.25 V
